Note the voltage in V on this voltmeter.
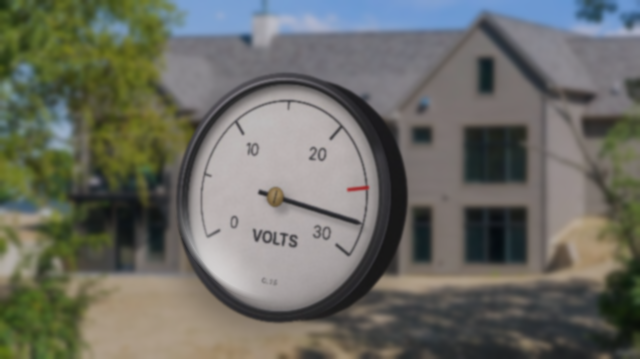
27.5 V
